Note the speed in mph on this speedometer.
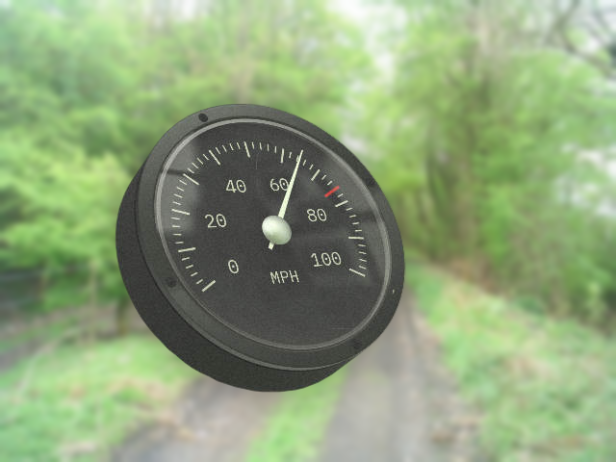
64 mph
